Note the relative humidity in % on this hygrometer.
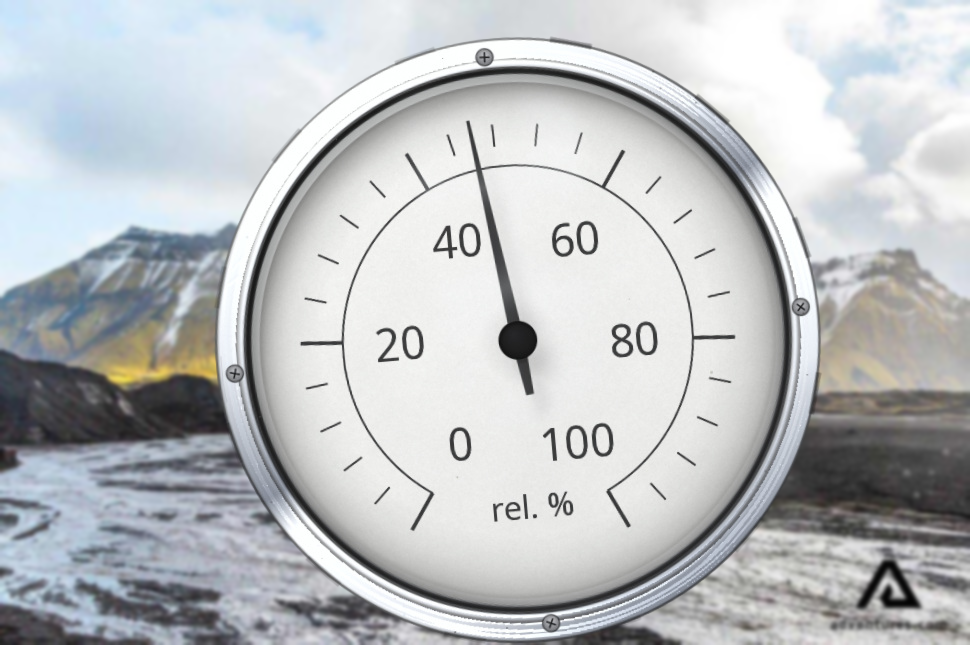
46 %
